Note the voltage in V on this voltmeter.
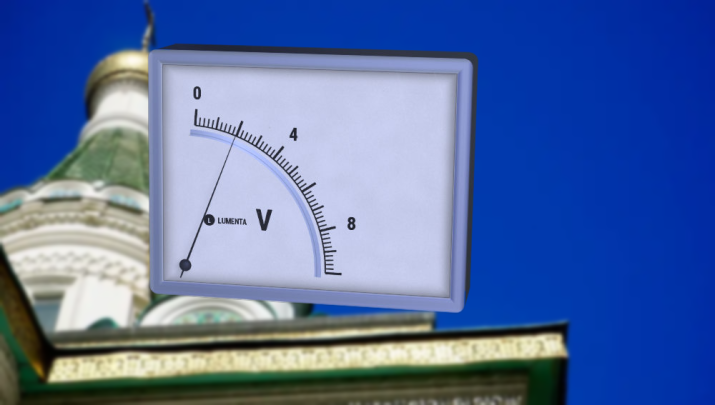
2 V
